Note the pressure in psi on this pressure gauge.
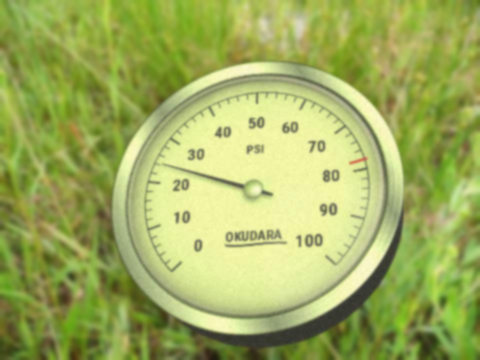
24 psi
